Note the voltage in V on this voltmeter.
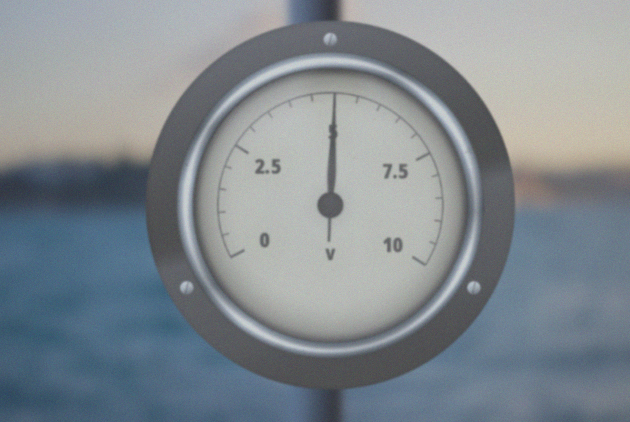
5 V
